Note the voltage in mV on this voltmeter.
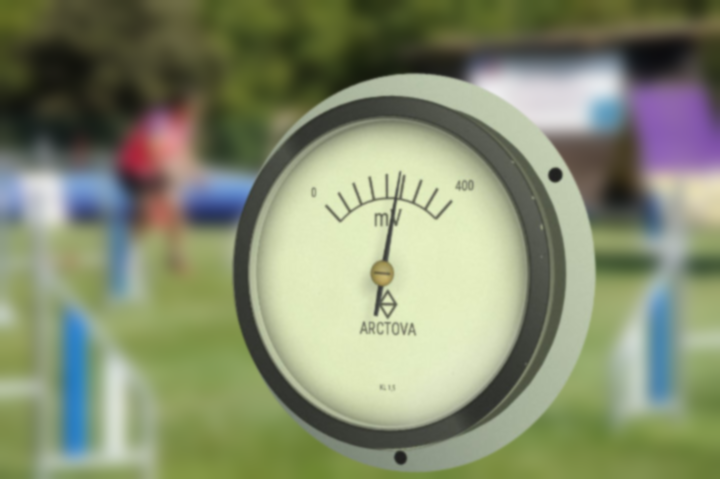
250 mV
